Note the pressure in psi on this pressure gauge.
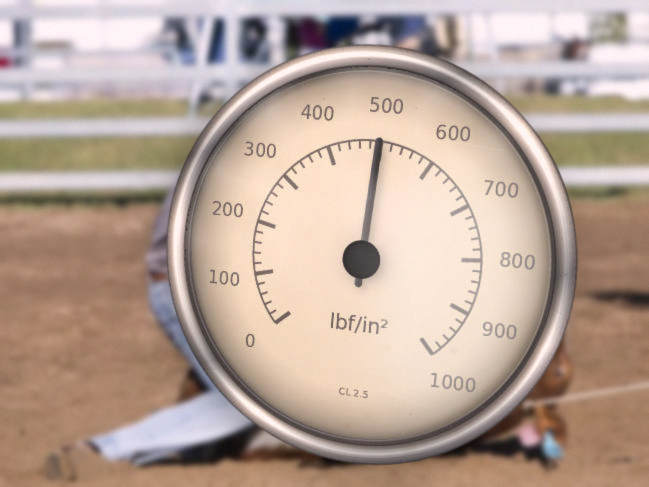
500 psi
